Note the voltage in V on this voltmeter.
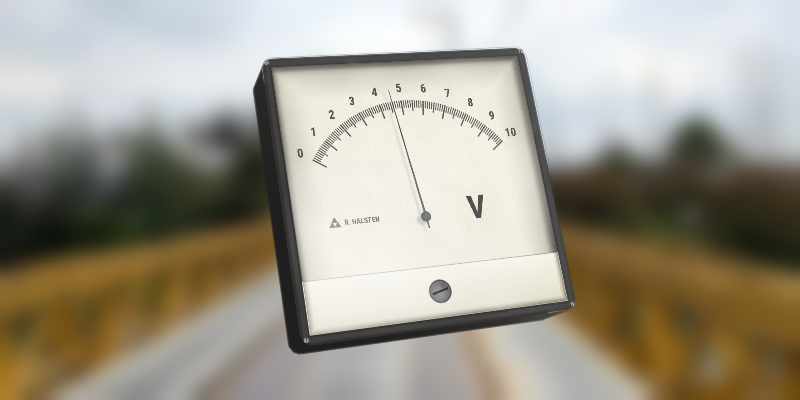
4.5 V
